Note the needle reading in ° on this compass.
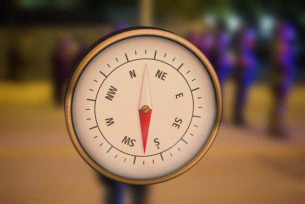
200 °
